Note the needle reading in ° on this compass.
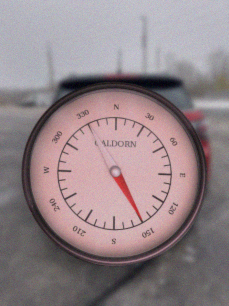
150 °
